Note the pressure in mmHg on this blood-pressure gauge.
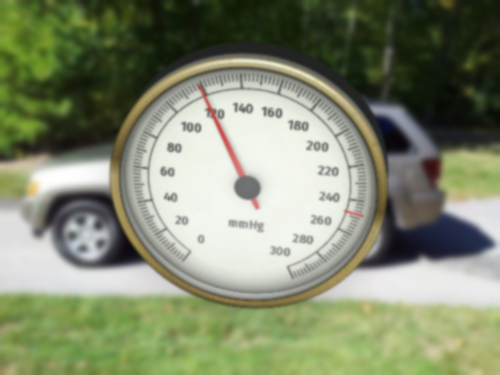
120 mmHg
